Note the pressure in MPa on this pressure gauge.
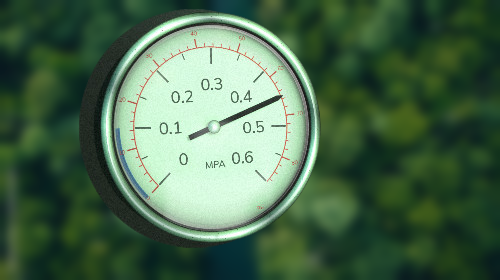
0.45 MPa
